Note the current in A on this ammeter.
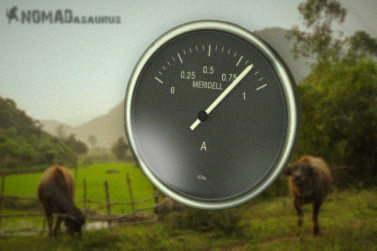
0.85 A
